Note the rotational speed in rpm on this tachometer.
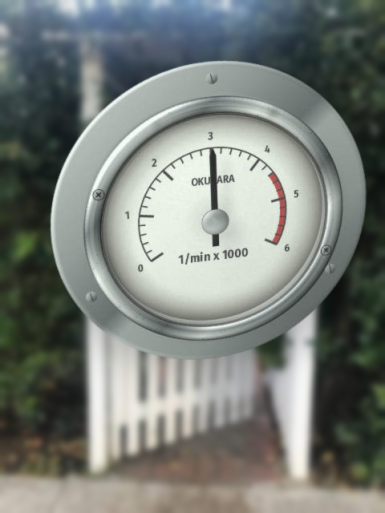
3000 rpm
